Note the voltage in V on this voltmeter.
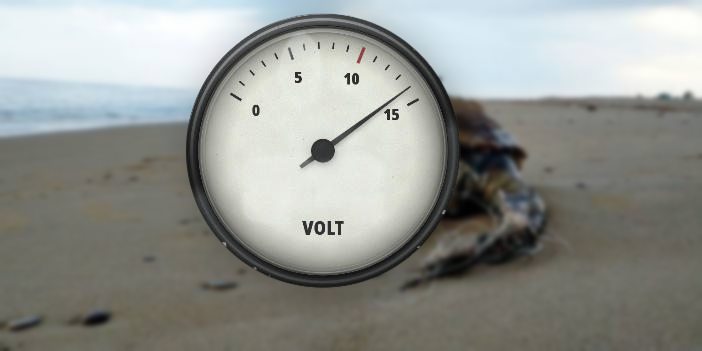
14 V
